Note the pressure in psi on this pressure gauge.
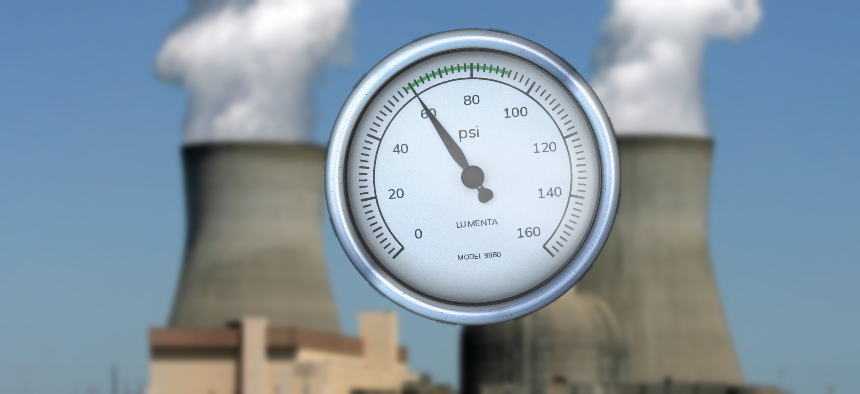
60 psi
